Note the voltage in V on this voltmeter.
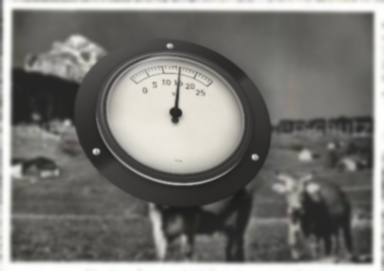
15 V
